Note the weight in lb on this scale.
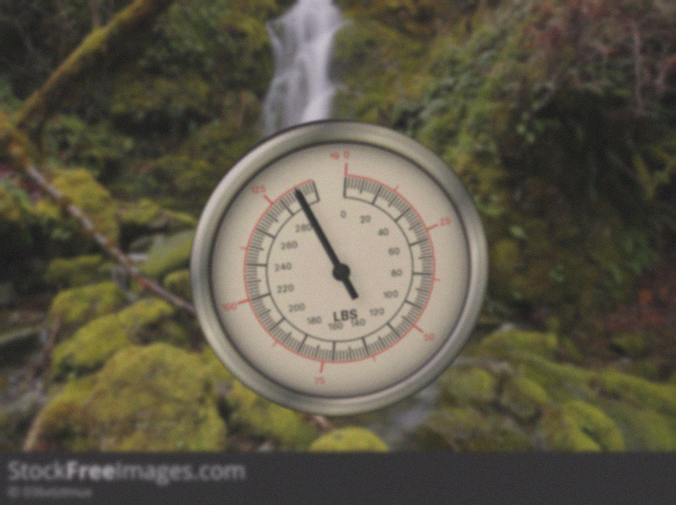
290 lb
